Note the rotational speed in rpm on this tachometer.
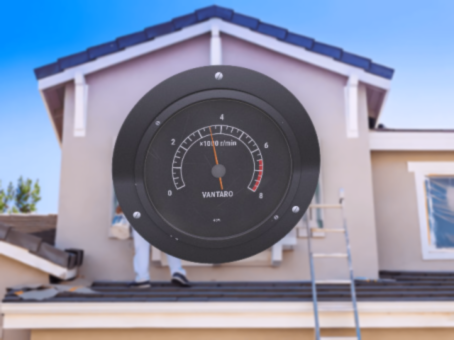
3500 rpm
